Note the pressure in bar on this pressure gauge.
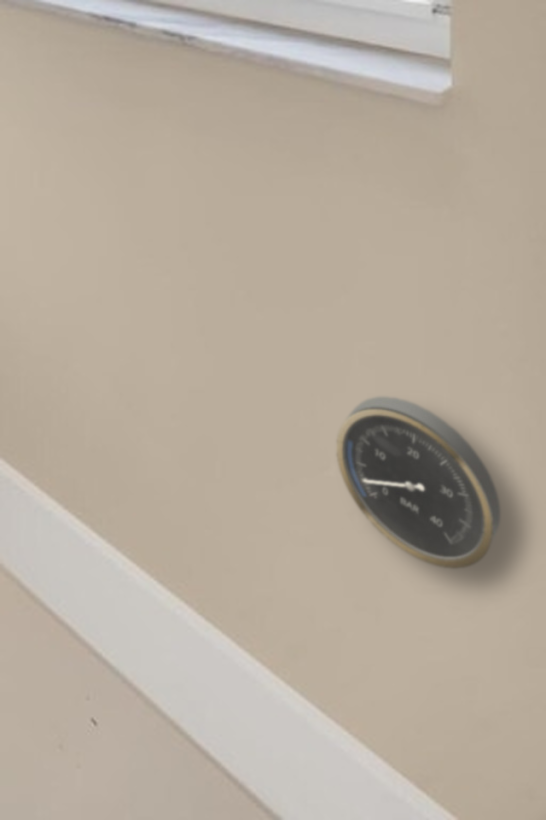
2.5 bar
